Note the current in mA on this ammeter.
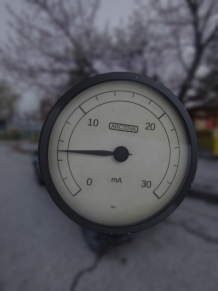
5 mA
